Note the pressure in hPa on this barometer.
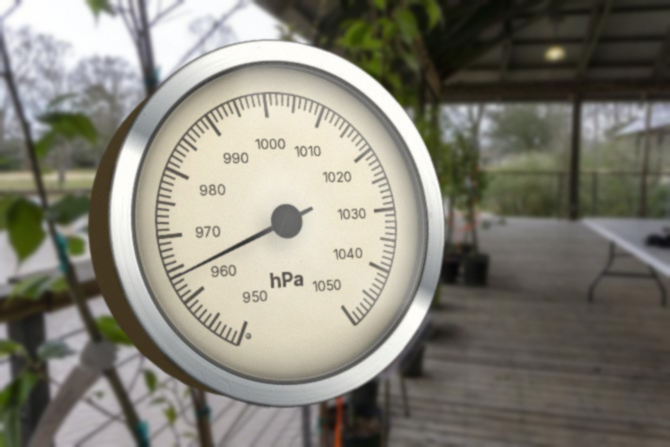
964 hPa
